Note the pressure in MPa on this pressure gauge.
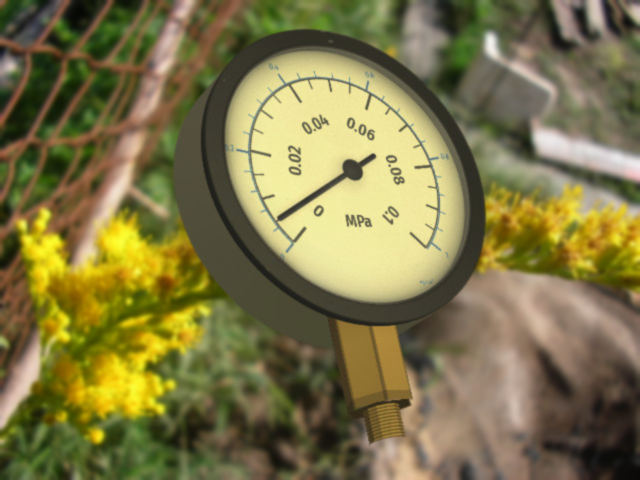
0.005 MPa
